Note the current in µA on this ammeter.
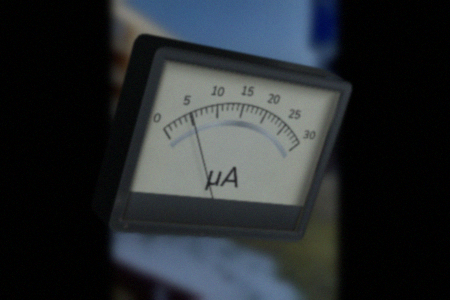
5 µA
